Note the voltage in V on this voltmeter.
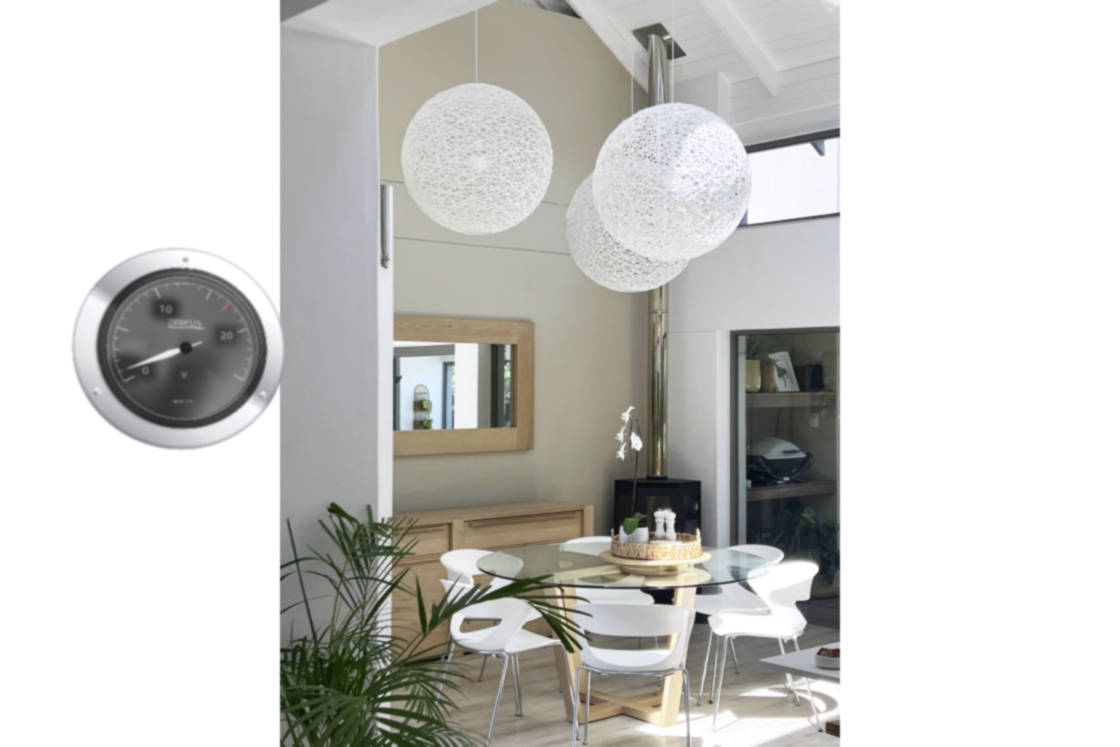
1 V
